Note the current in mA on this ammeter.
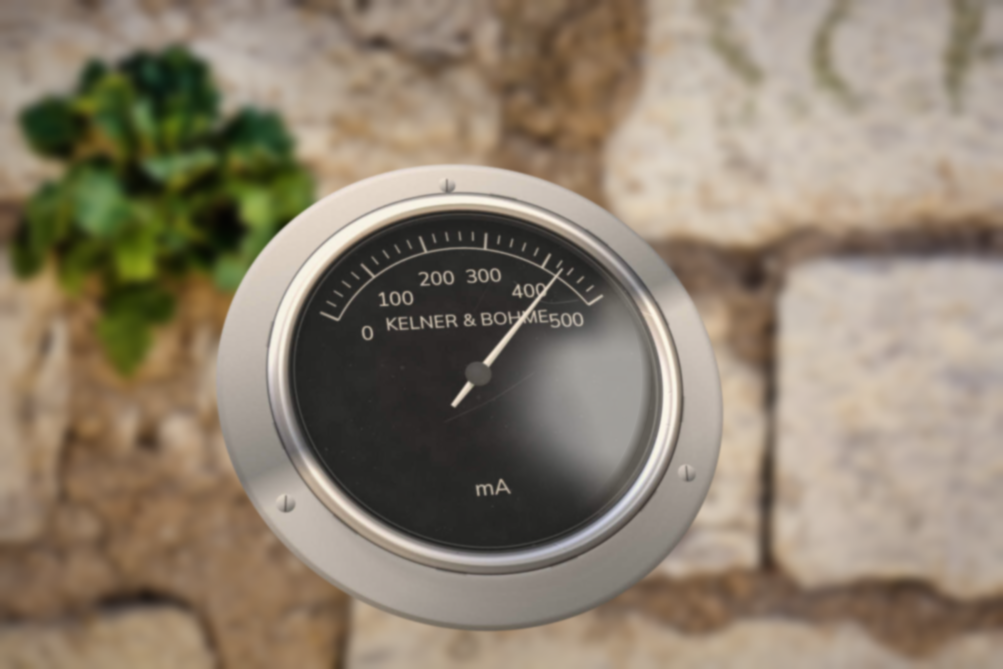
430 mA
